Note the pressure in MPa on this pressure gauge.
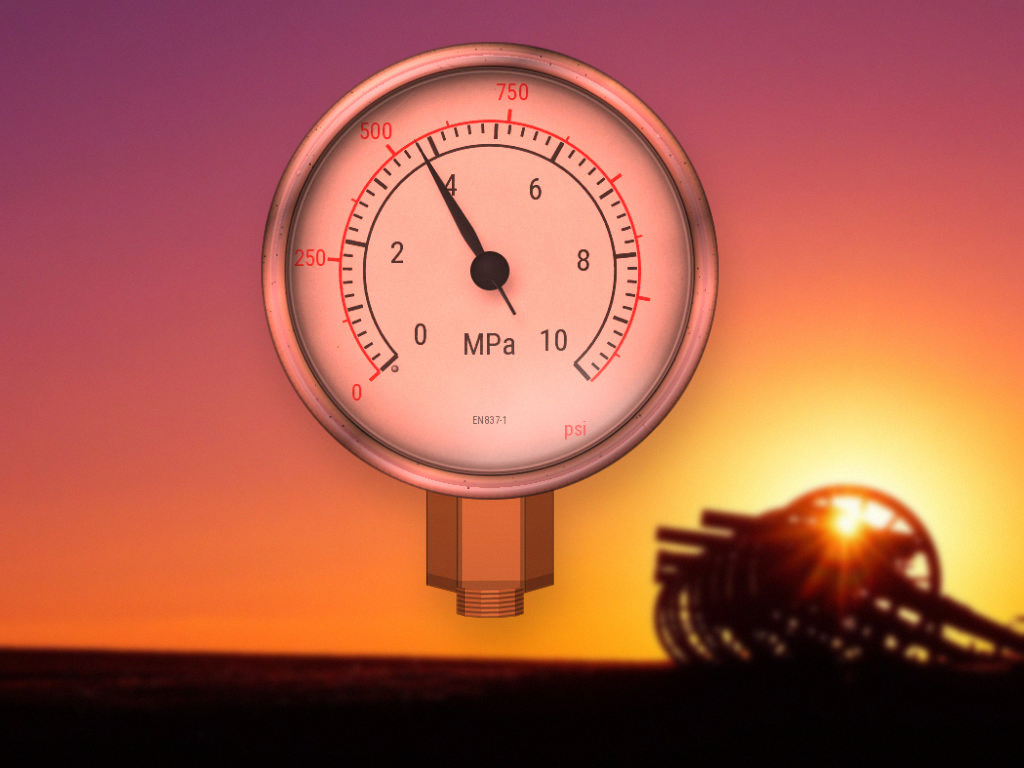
3.8 MPa
